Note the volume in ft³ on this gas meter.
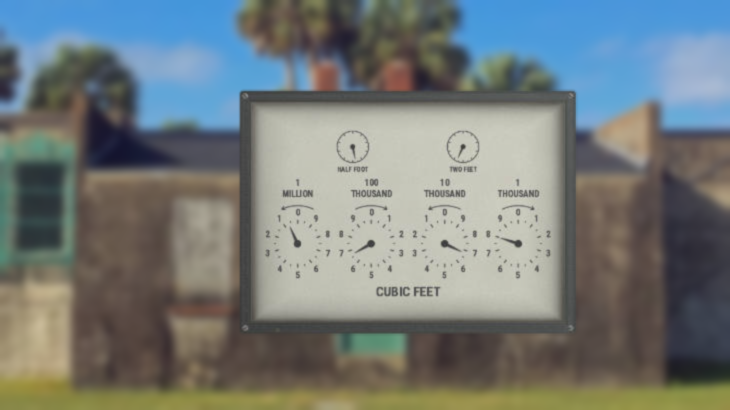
66800 ft³
